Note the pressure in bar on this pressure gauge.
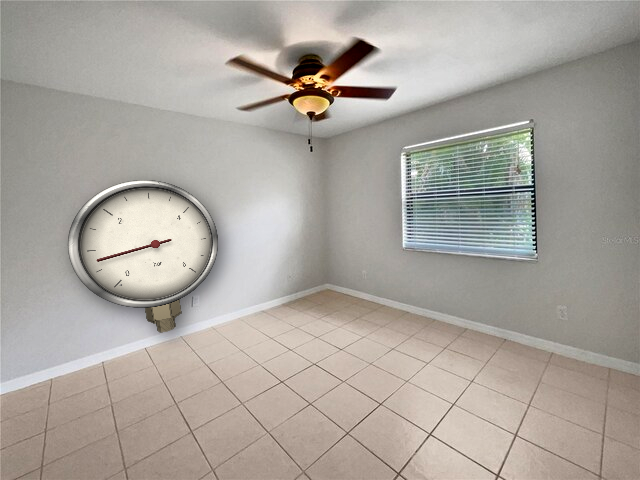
0.75 bar
